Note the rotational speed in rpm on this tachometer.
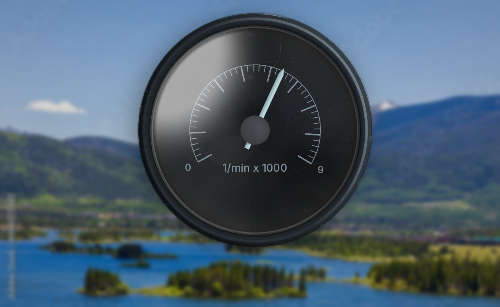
5400 rpm
